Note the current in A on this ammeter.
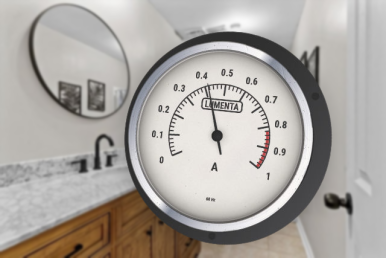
0.42 A
